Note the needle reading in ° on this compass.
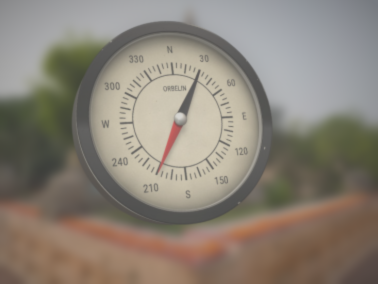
210 °
